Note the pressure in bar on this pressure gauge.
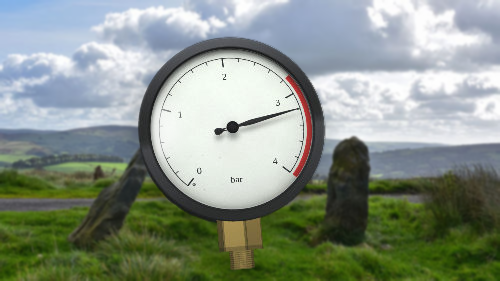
3.2 bar
